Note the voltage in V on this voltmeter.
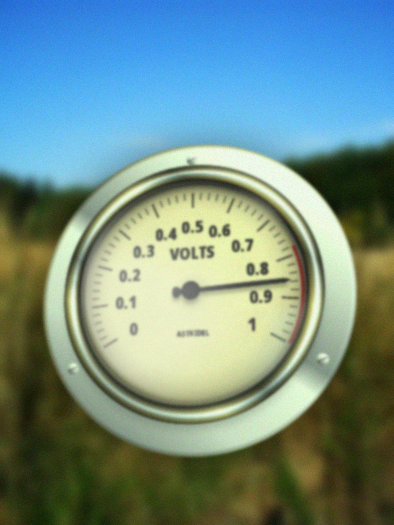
0.86 V
